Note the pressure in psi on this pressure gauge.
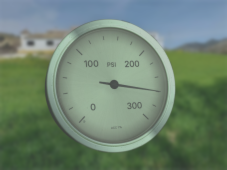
260 psi
